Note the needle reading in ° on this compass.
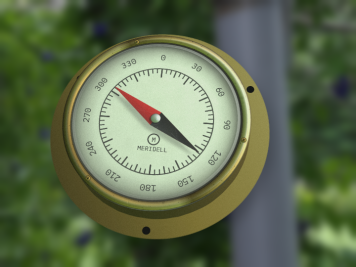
305 °
